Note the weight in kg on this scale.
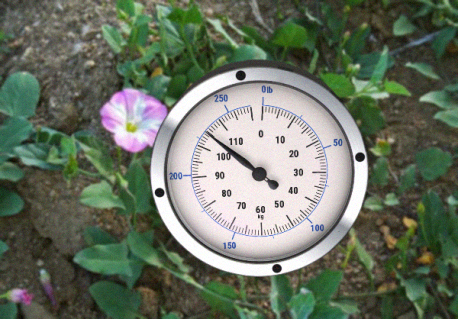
105 kg
